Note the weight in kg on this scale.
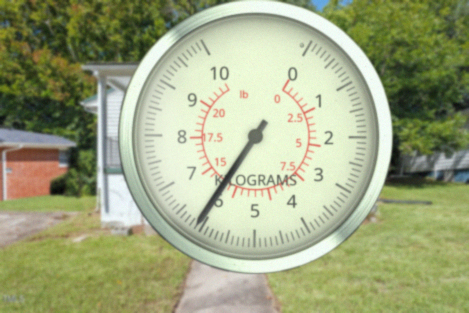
6.1 kg
